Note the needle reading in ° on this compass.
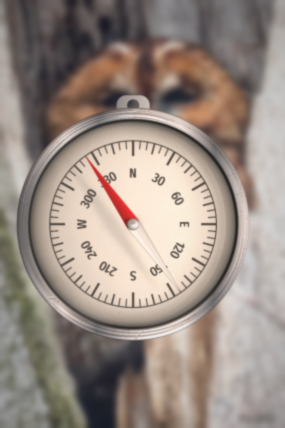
325 °
